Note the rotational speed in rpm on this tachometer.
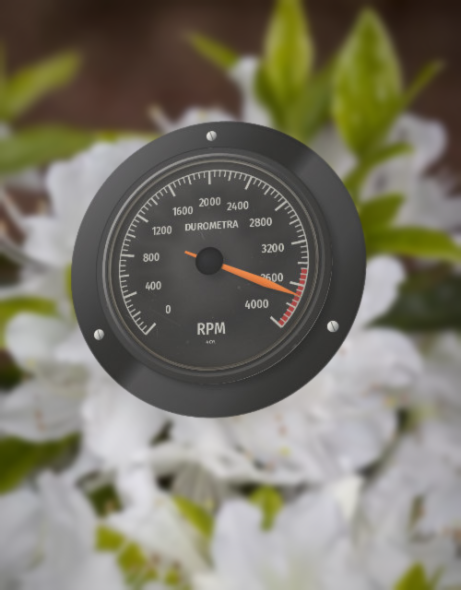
3700 rpm
